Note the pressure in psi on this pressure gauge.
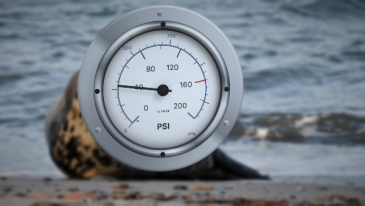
40 psi
